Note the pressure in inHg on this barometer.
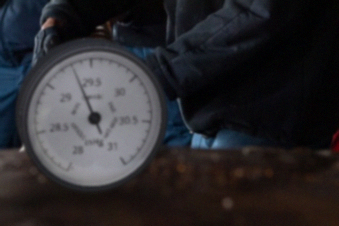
29.3 inHg
